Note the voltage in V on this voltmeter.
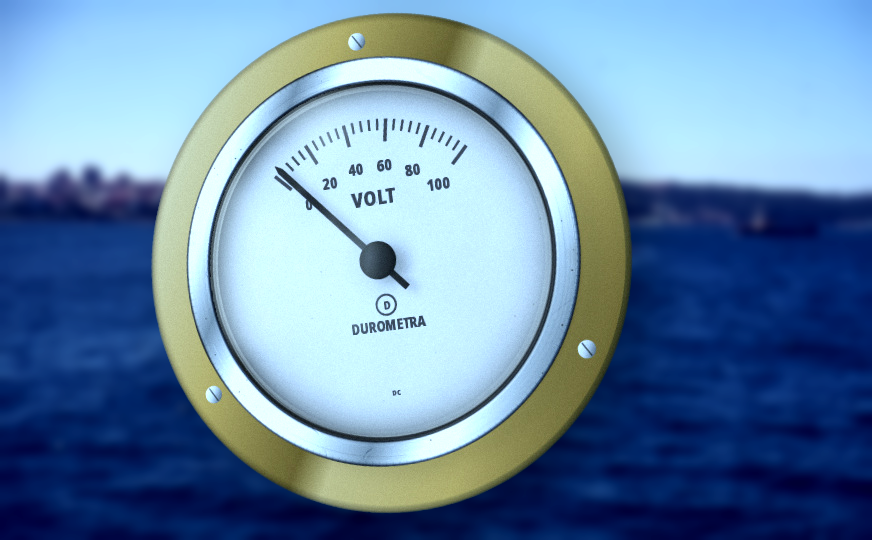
4 V
